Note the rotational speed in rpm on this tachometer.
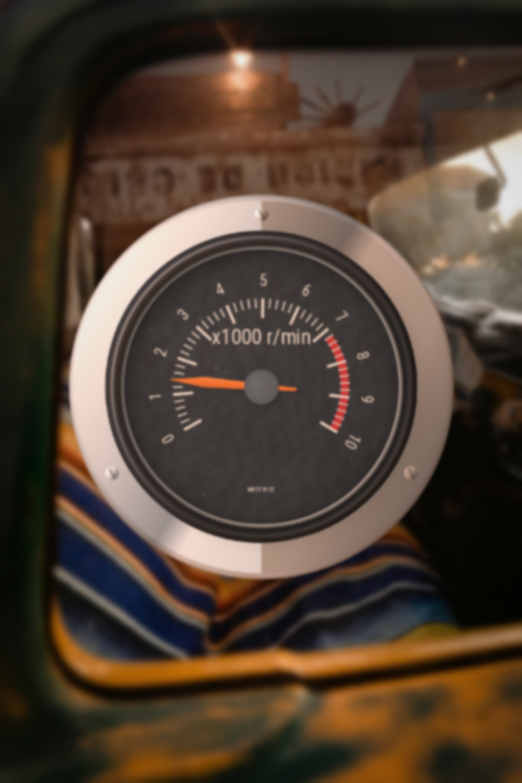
1400 rpm
